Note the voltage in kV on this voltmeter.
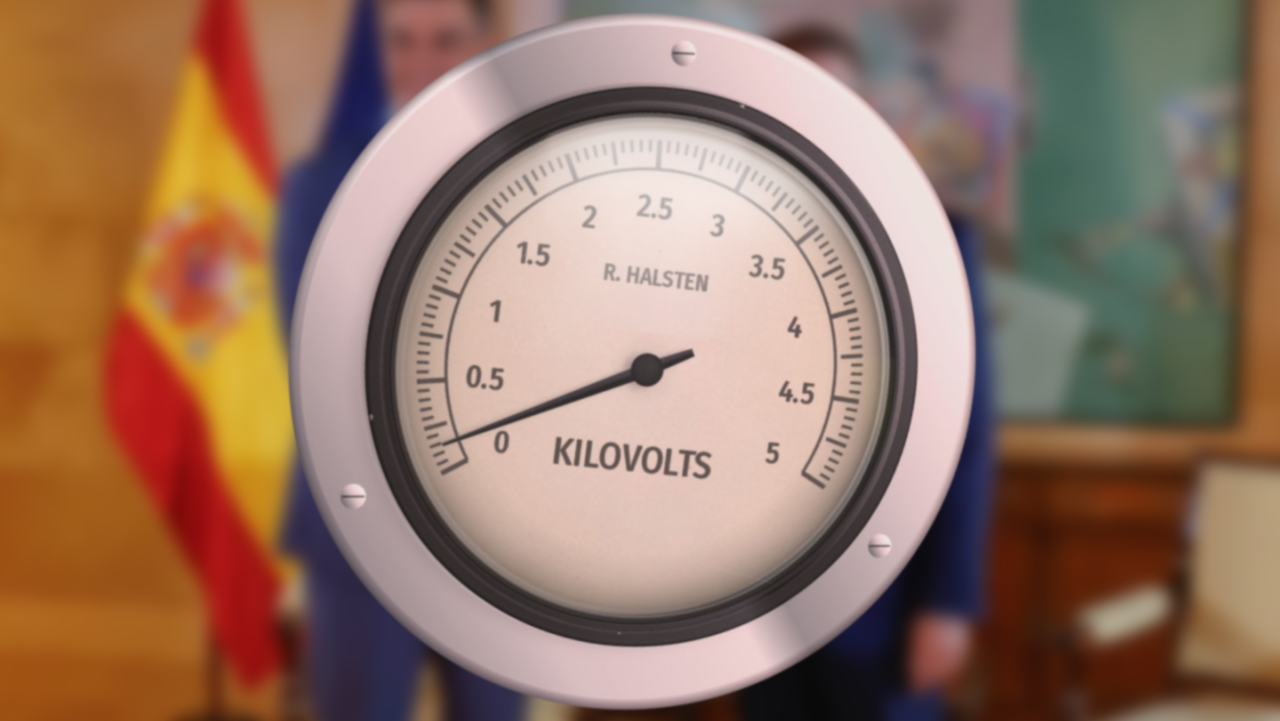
0.15 kV
